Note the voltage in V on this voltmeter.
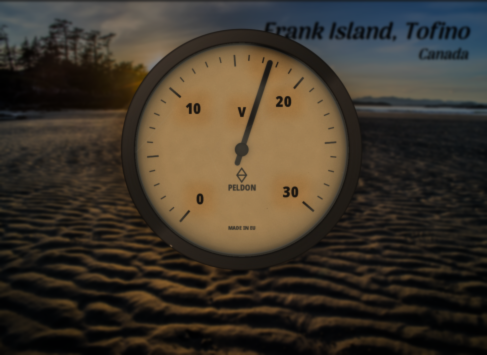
17.5 V
